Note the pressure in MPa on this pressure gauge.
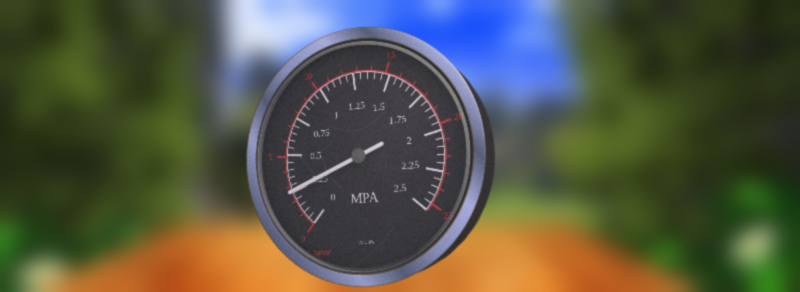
0.25 MPa
